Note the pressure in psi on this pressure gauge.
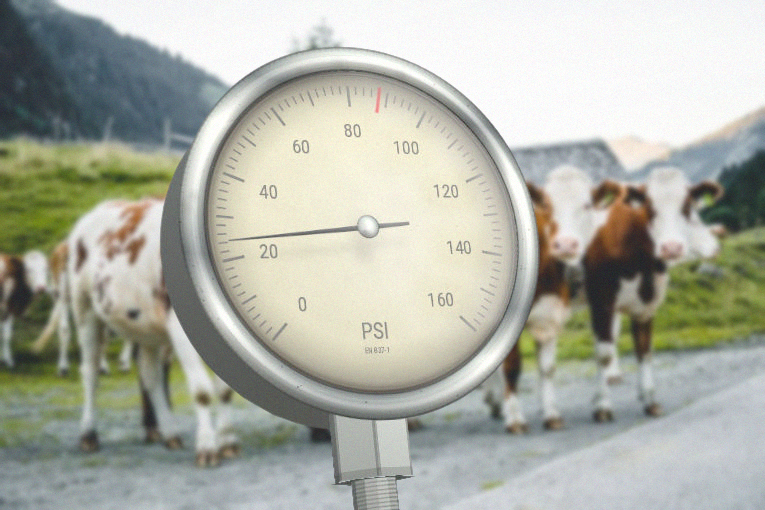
24 psi
